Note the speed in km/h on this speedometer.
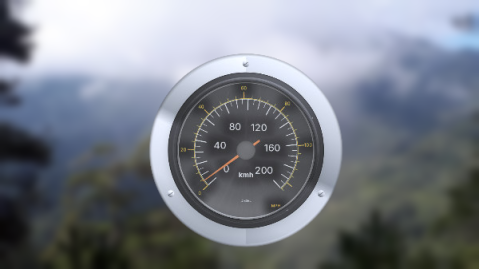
5 km/h
